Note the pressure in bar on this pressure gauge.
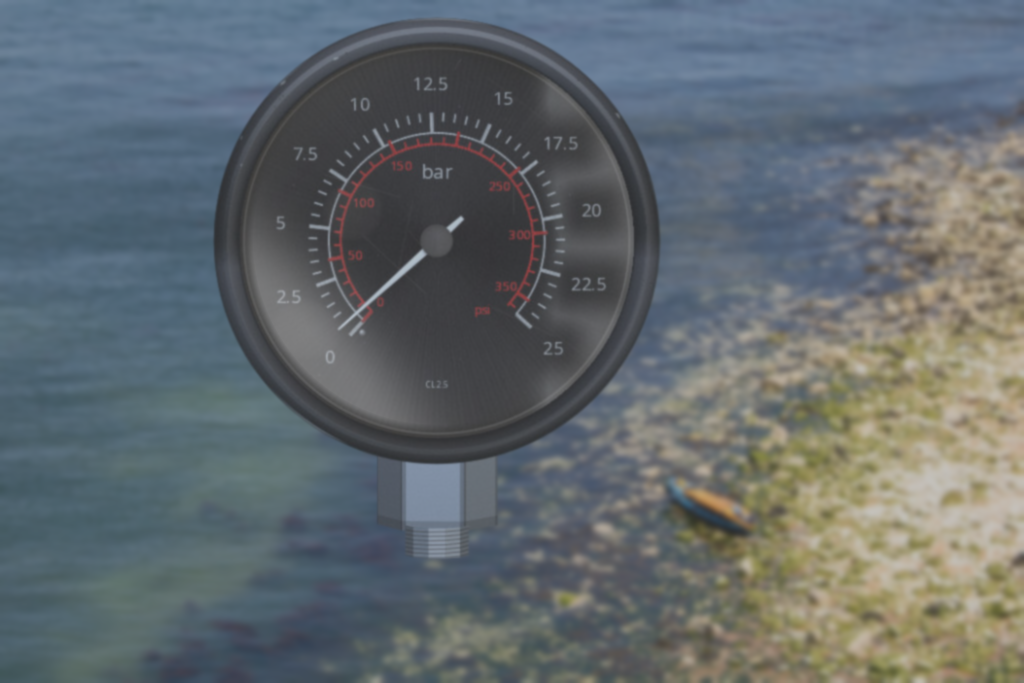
0.5 bar
